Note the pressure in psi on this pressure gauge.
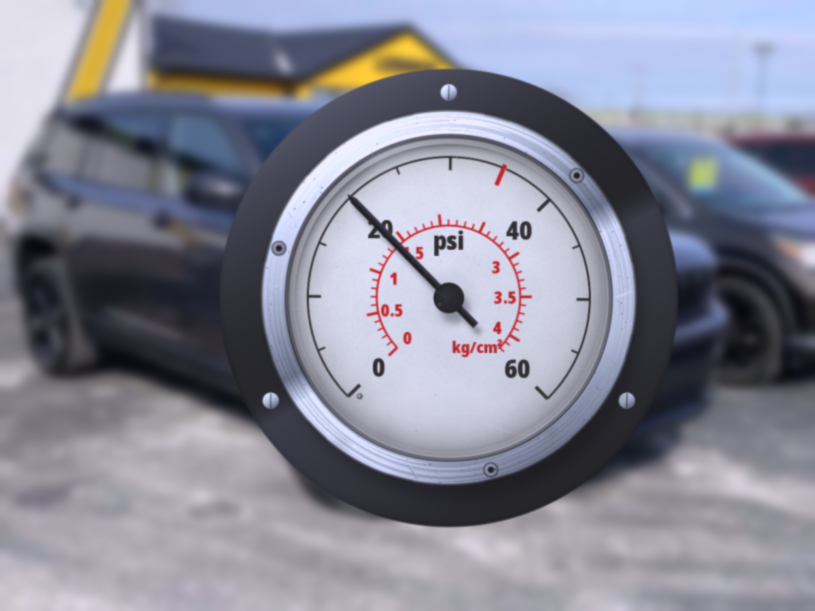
20 psi
